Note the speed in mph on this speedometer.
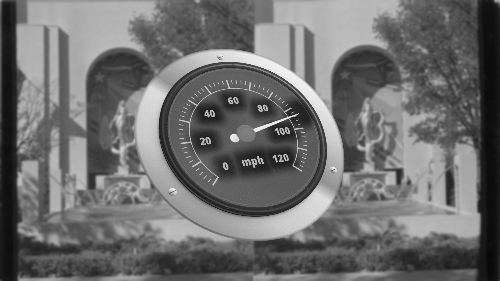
94 mph
